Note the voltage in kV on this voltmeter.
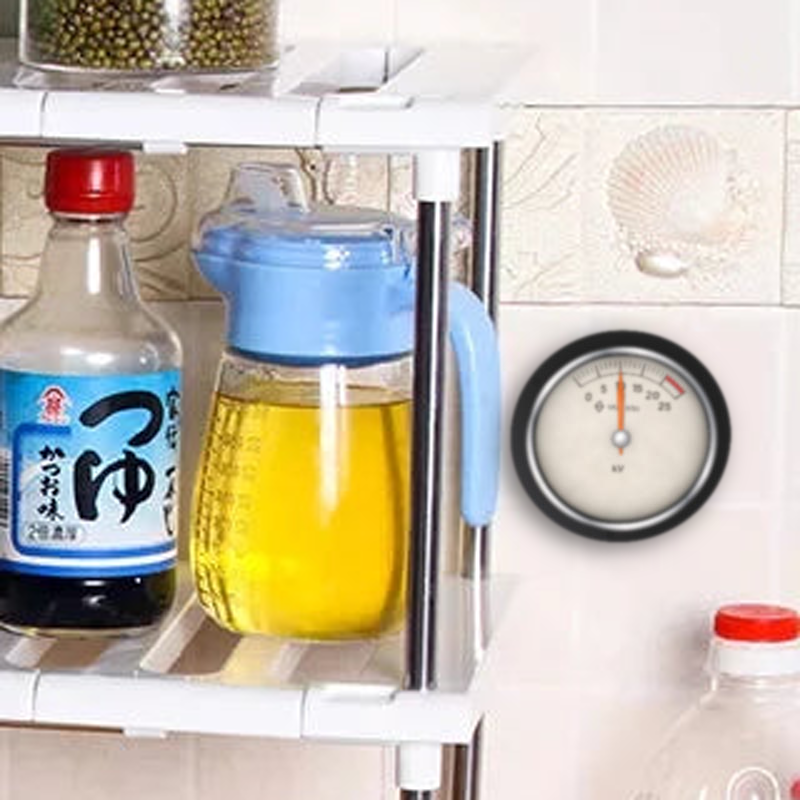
10 kV
